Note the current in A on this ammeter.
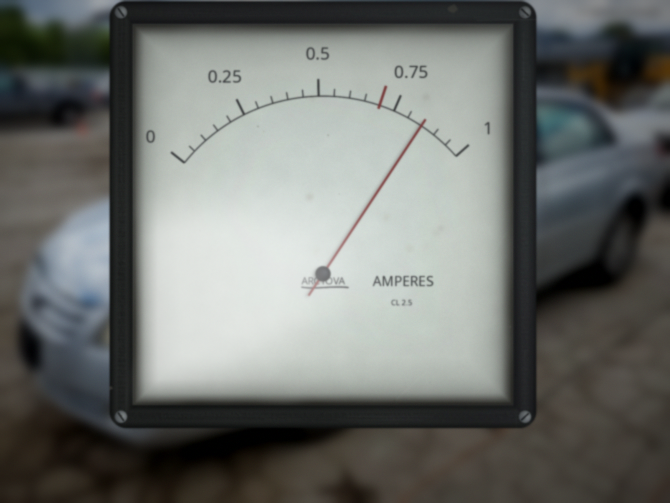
0.85 A
